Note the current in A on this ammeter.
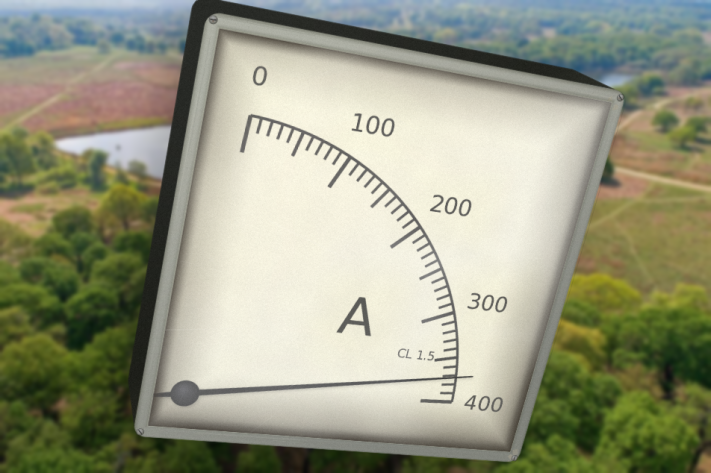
370 A
